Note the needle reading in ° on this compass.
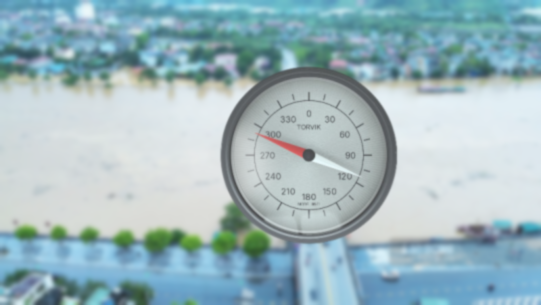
292.5 °
